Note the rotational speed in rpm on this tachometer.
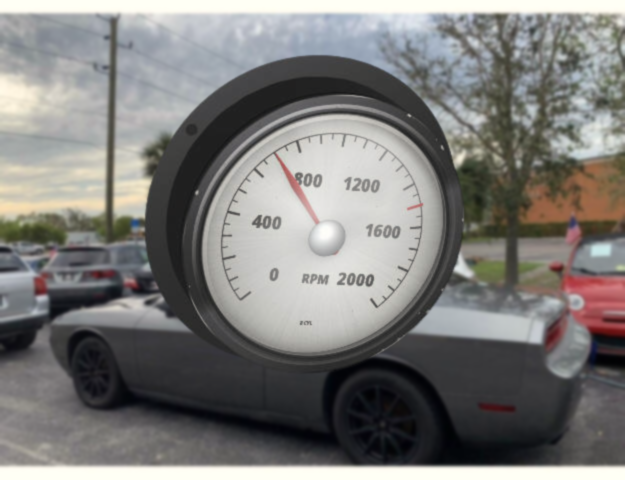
700 rpm
